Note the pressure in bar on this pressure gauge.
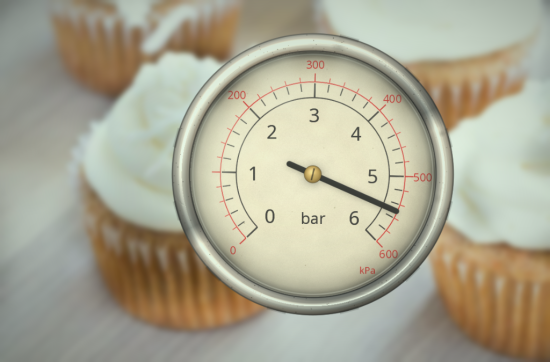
5.5 bar
